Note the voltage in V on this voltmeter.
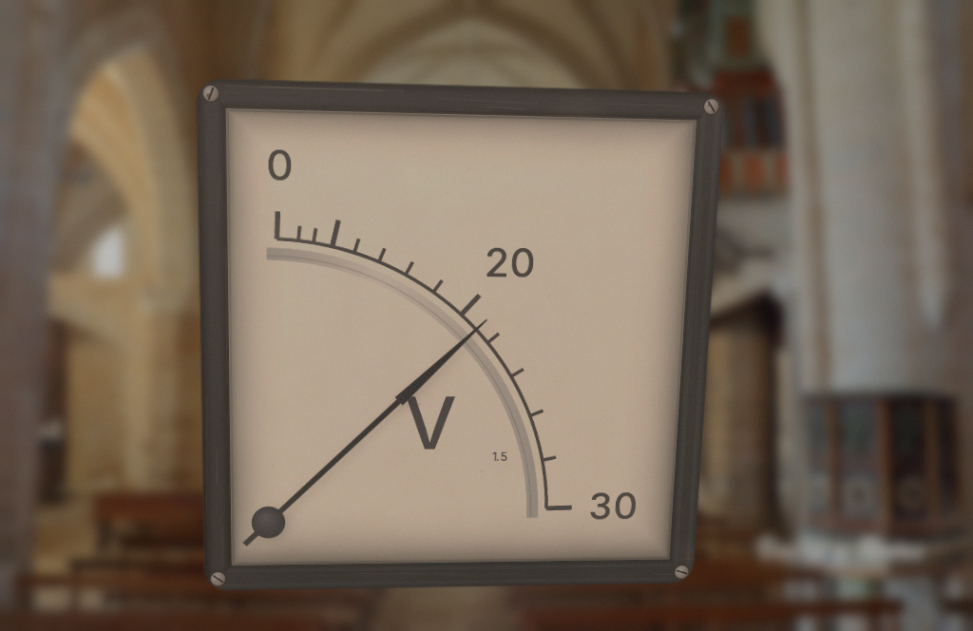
21 V
